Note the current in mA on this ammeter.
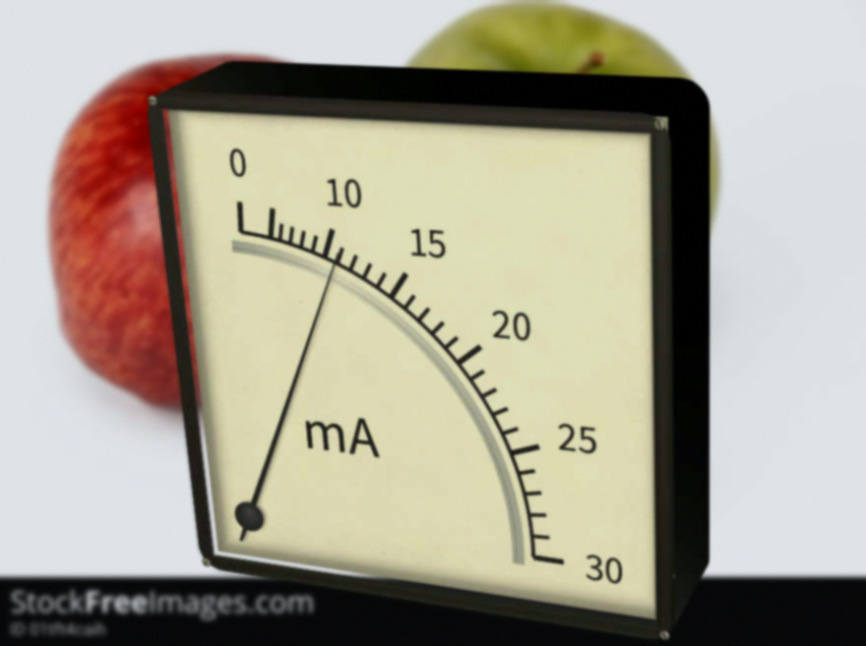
11 mA
